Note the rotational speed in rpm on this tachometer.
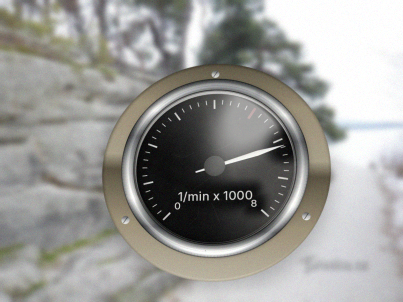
6200 rpm
